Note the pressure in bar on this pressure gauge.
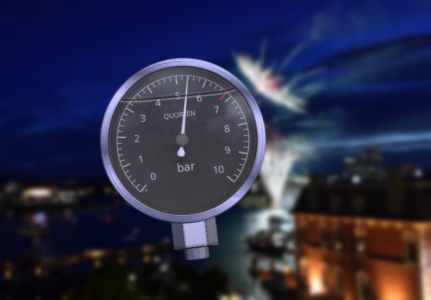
5.4 bar
